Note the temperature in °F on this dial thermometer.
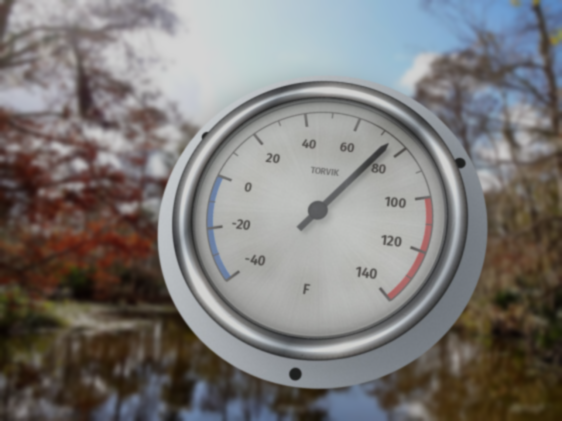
75 °F
